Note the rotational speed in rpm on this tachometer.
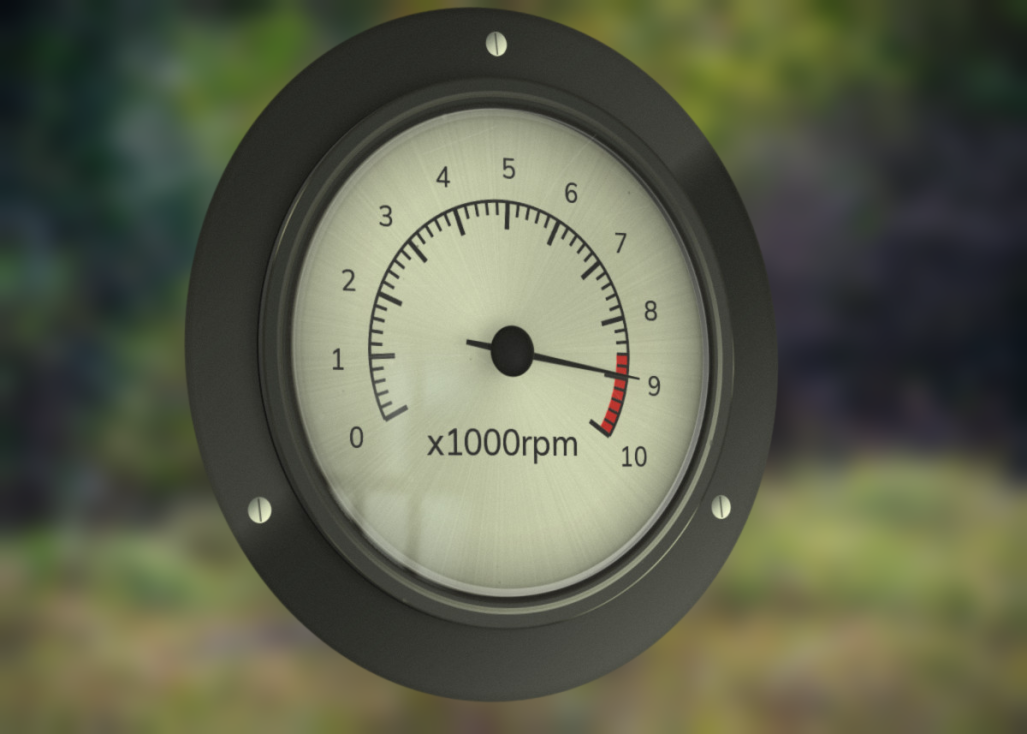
9000 rpm
